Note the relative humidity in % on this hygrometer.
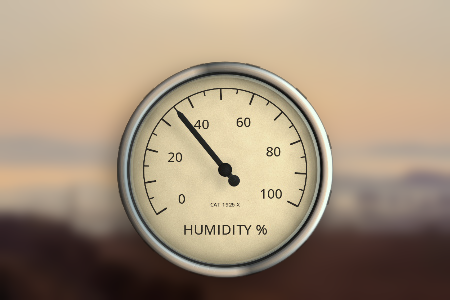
35 %
